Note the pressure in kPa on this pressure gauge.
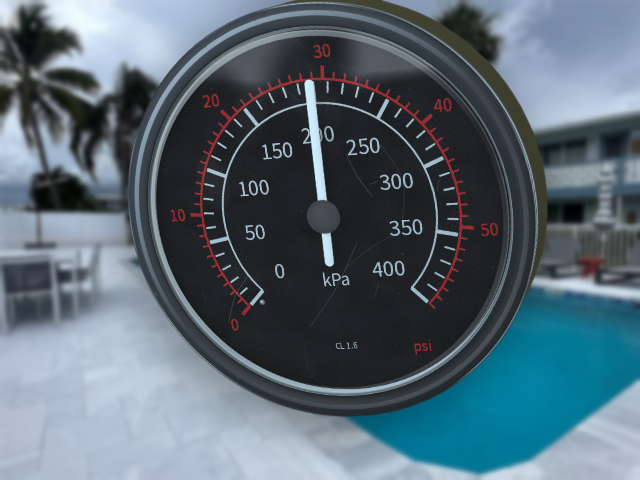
200 kPa
